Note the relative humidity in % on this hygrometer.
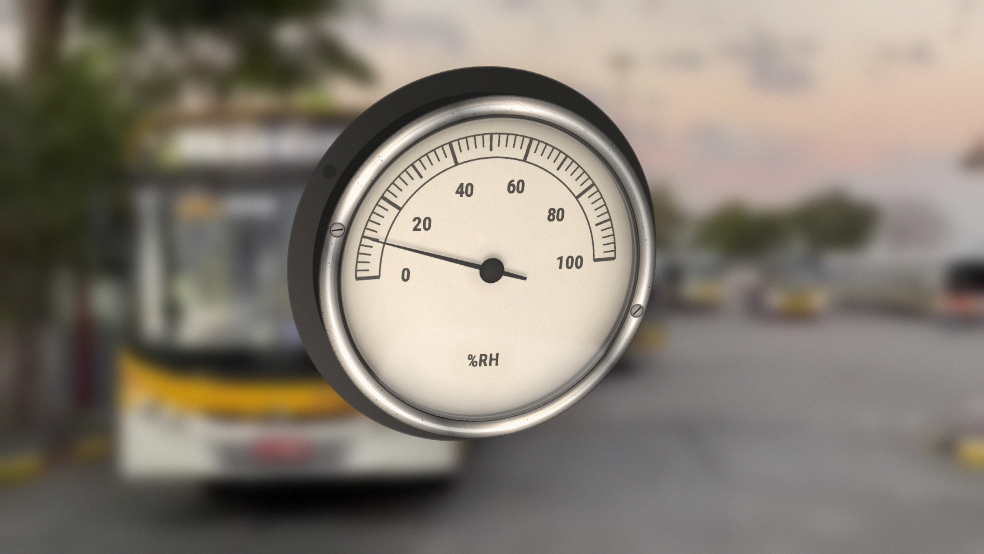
10 %
